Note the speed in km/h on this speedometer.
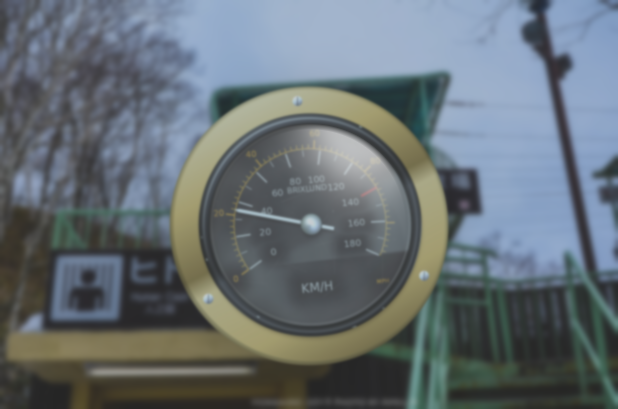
35 km/h
